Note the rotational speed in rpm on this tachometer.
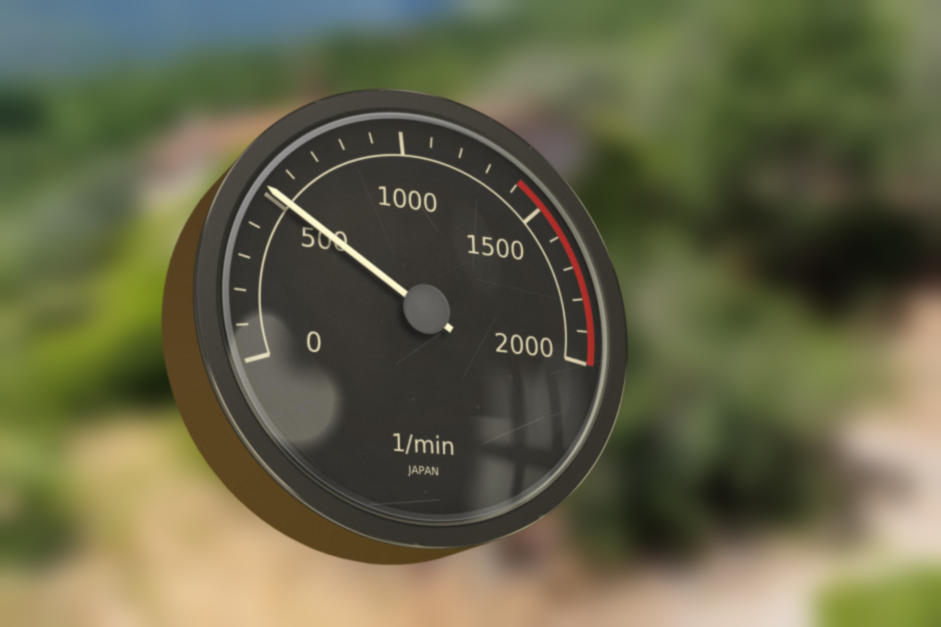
500 rpm
